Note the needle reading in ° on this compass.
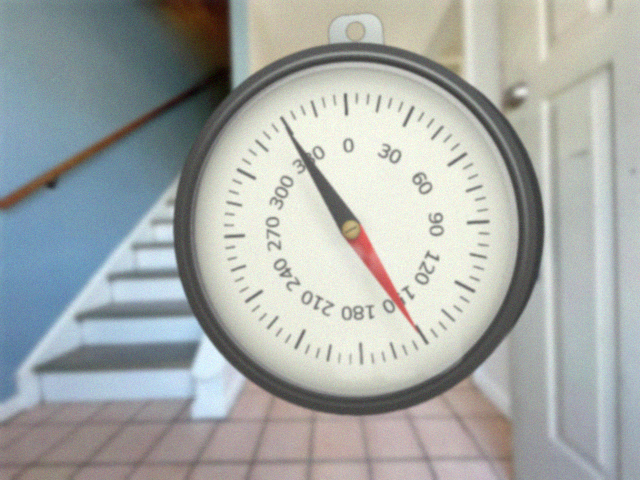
150 °
